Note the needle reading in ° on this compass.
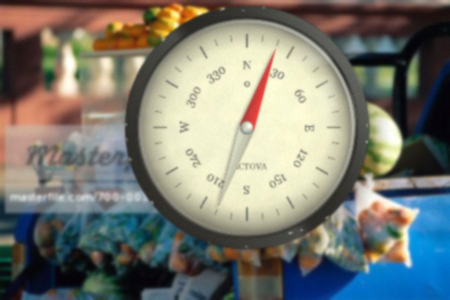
20 °
